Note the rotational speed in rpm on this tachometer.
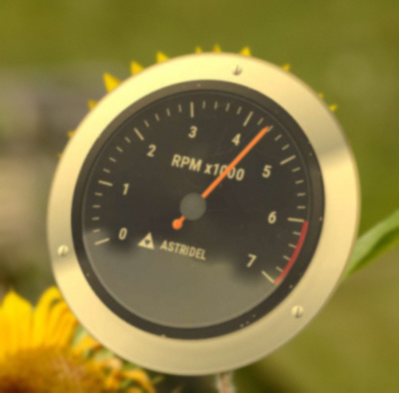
4400 rpm
